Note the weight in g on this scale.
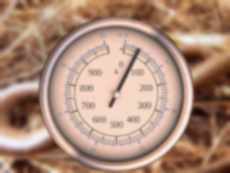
50 g
